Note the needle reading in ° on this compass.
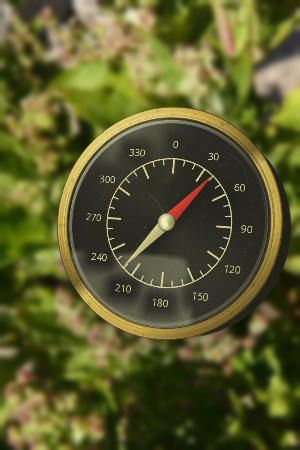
40 °
